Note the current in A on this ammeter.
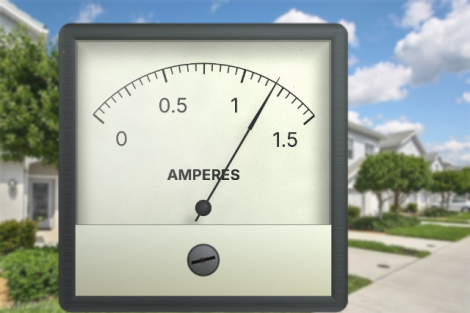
1.2 A
